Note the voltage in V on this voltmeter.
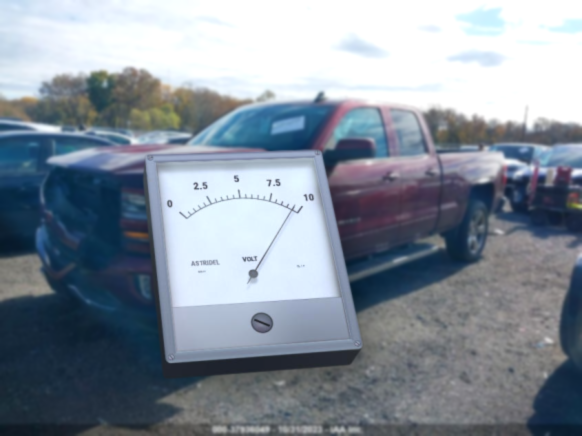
9.5 V
